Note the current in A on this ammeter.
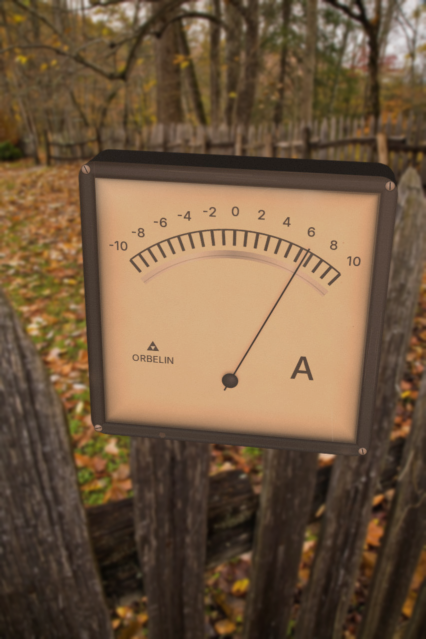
6.5 A
